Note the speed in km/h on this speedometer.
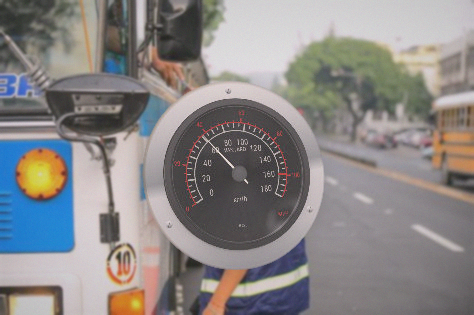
60 km/h
